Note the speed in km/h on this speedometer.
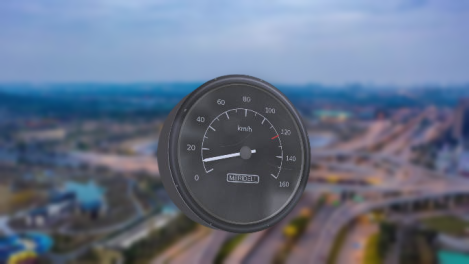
10 km/h
